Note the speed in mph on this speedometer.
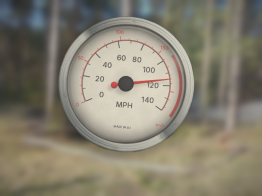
115 mph
